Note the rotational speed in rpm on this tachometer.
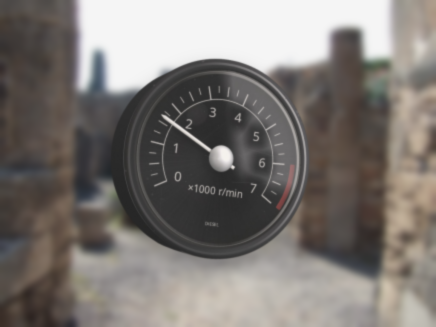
1625 rpm
